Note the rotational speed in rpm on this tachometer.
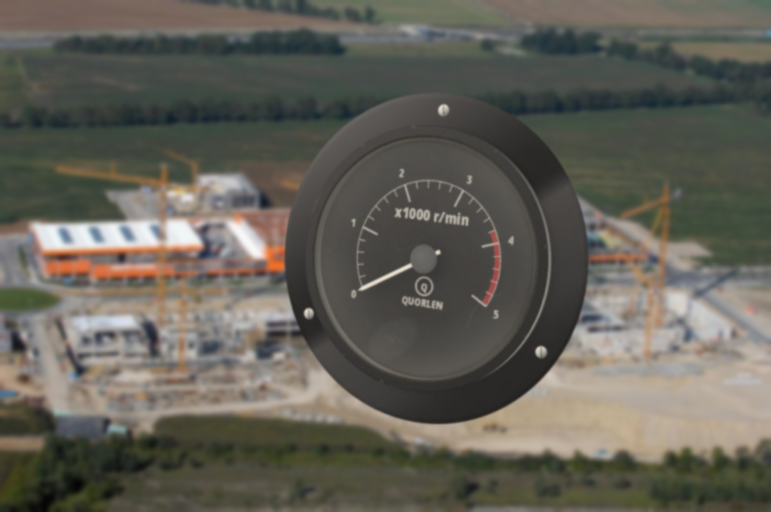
0 rpm
